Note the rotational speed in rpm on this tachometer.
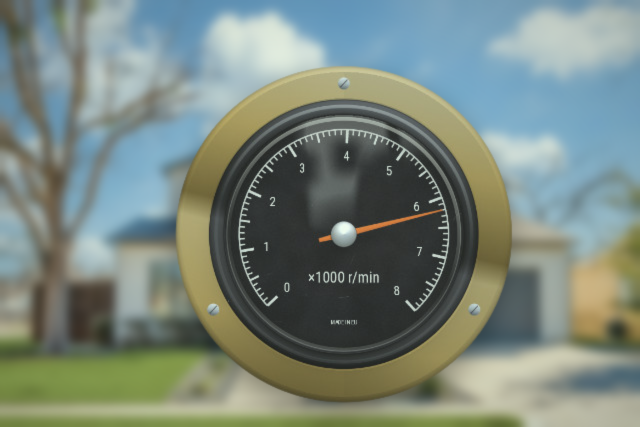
6200 rpm
